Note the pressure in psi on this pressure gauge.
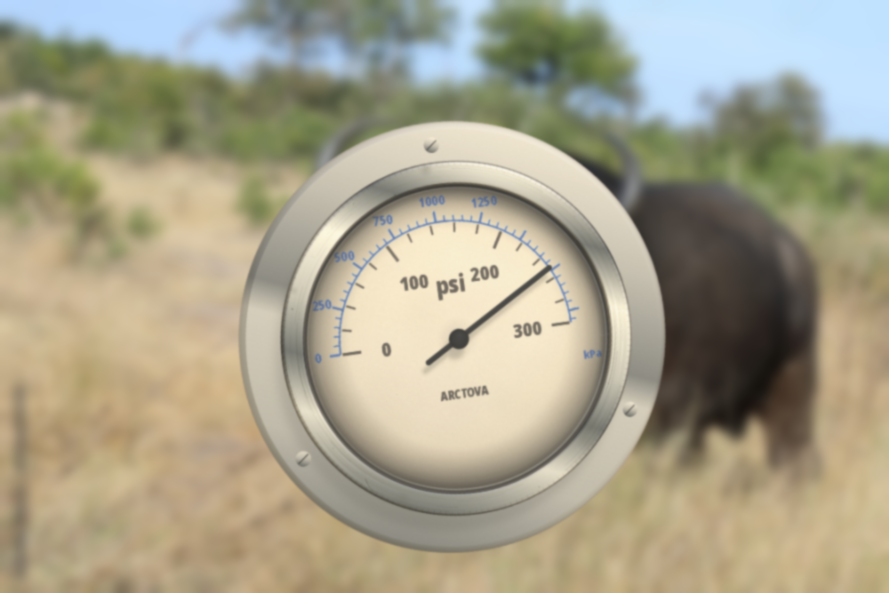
250 psi
